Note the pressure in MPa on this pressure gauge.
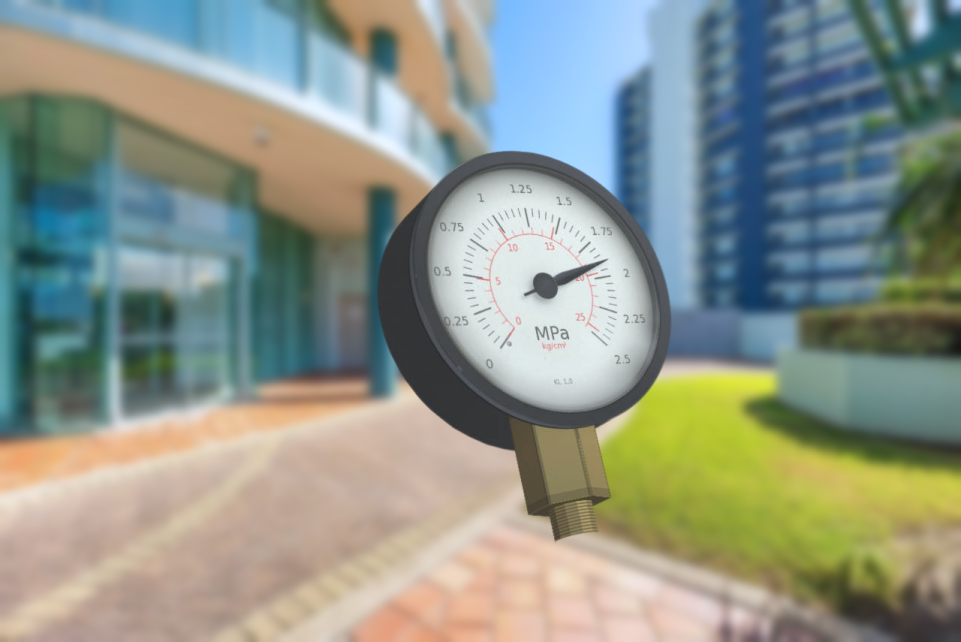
1.9 MPa
